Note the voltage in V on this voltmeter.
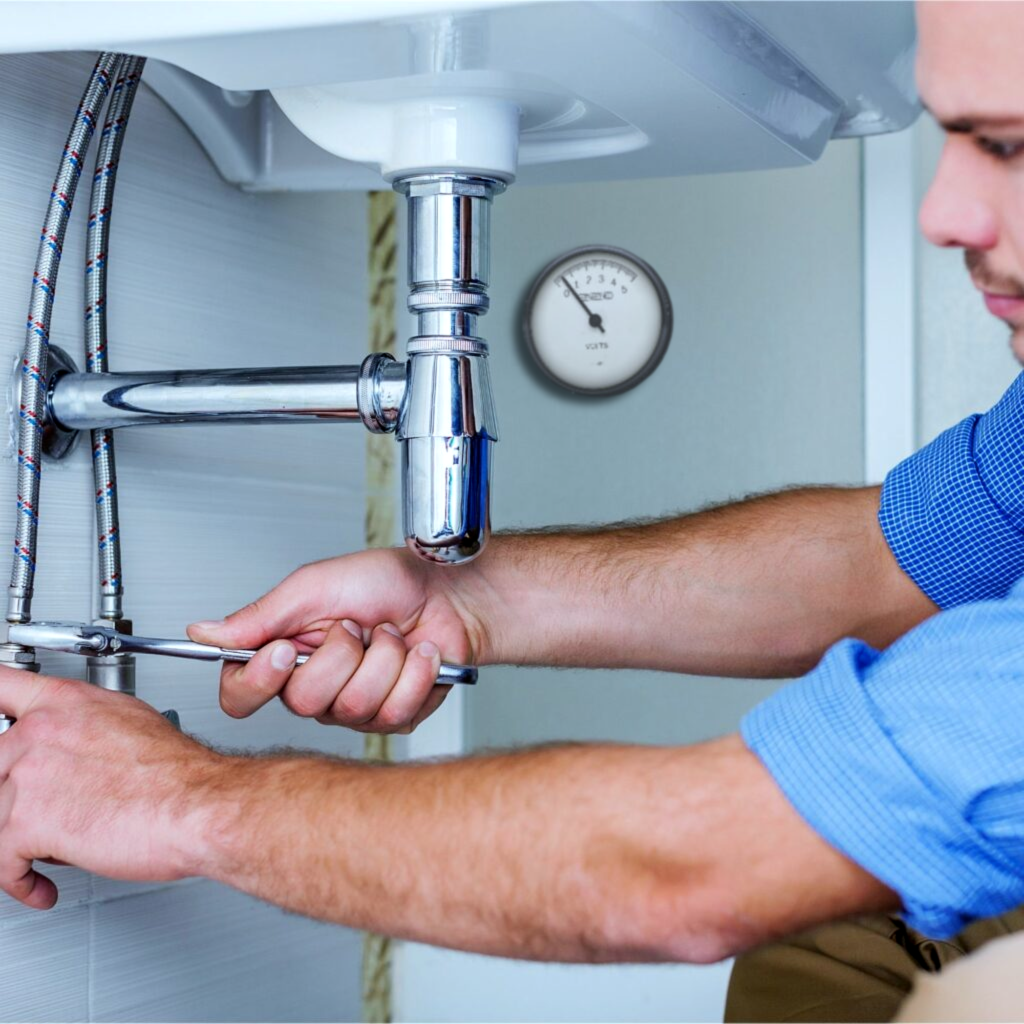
0.5 V
